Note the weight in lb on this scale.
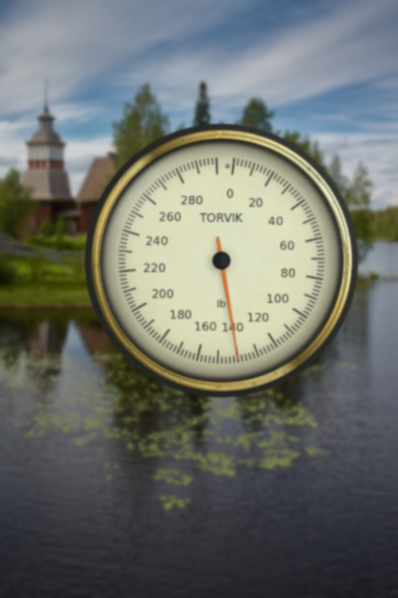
140 lb
